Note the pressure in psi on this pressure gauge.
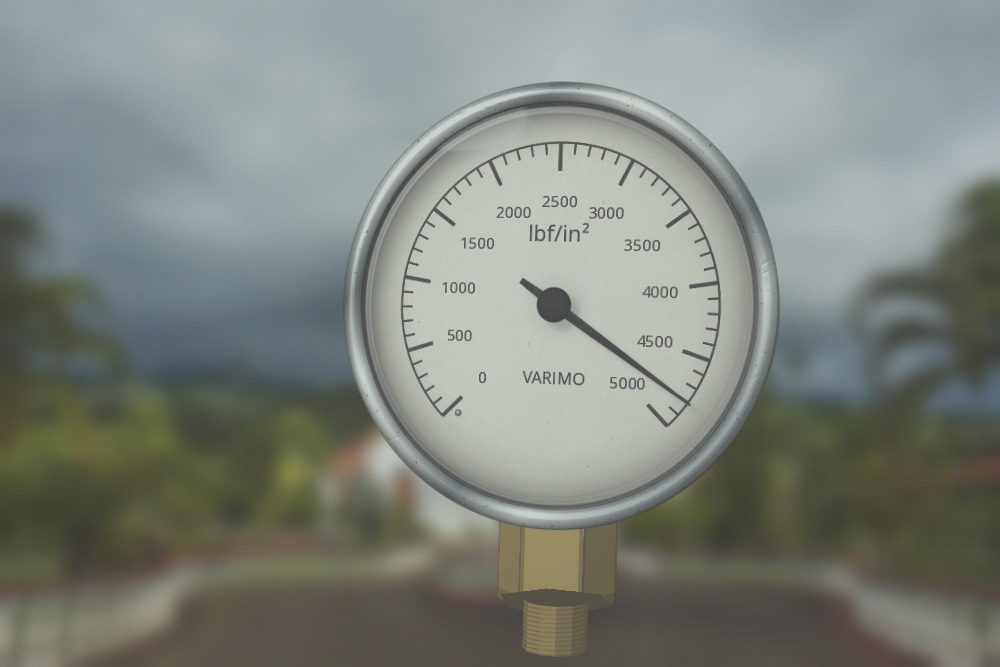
4800 psi
